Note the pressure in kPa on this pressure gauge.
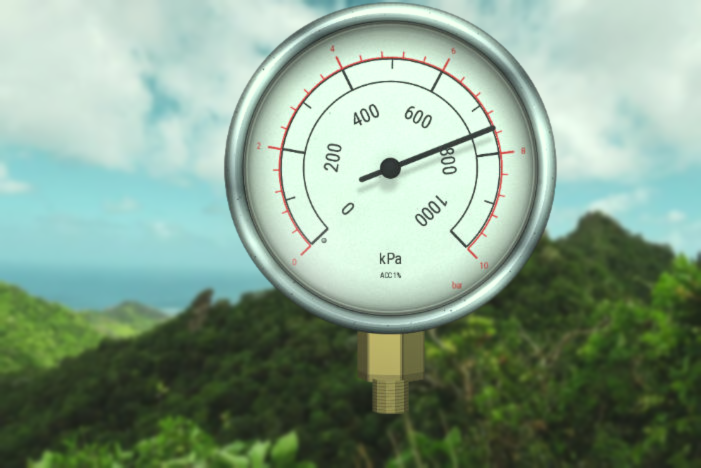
750 kPa
